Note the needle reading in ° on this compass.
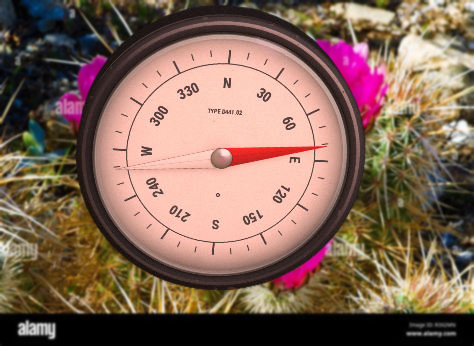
80 °
